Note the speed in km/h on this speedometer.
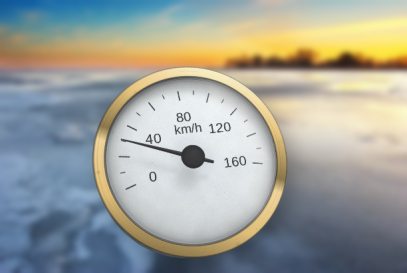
30 km/h
